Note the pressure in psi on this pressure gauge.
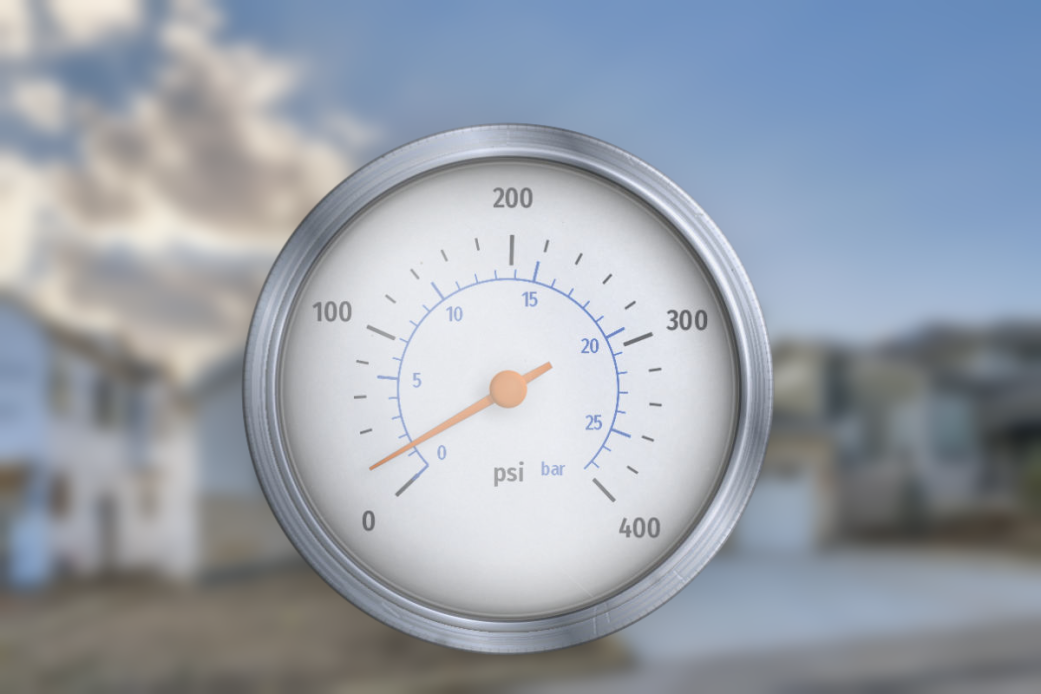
20 psi
